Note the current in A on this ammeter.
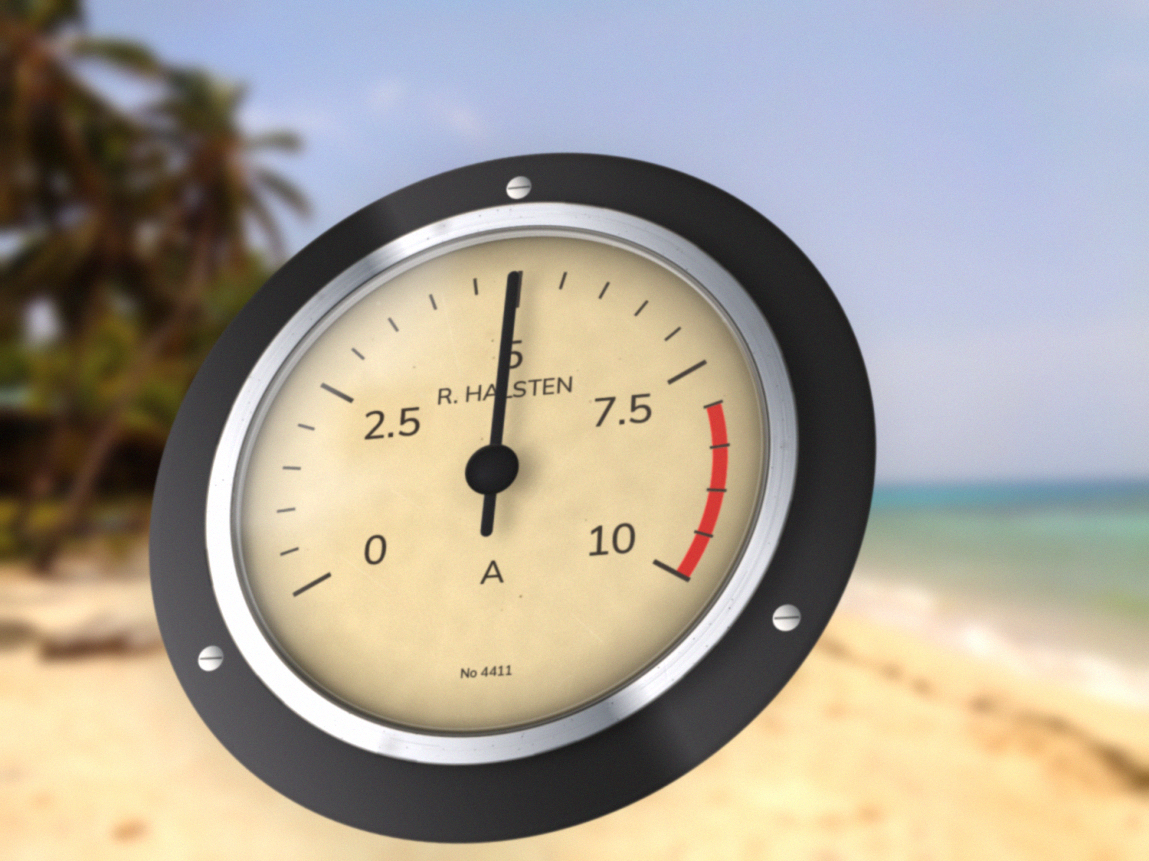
5 A
